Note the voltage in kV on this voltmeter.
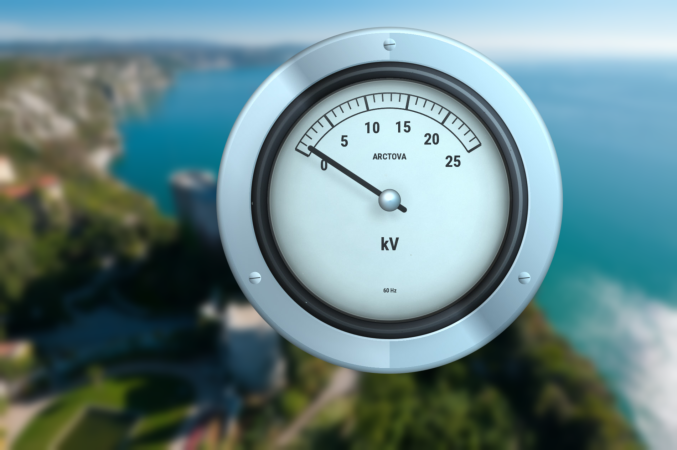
1 kV
